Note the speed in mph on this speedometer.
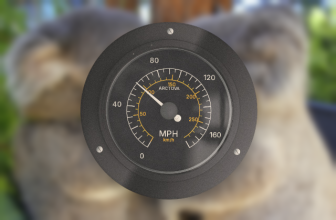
60 mph
